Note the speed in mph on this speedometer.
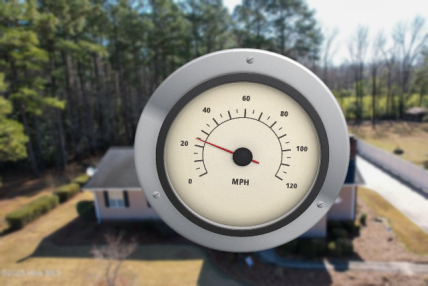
25 mph
